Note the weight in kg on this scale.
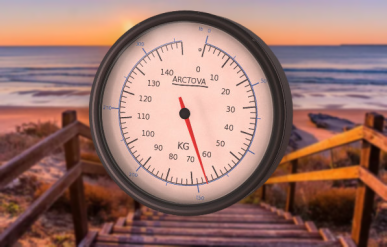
64 kg
